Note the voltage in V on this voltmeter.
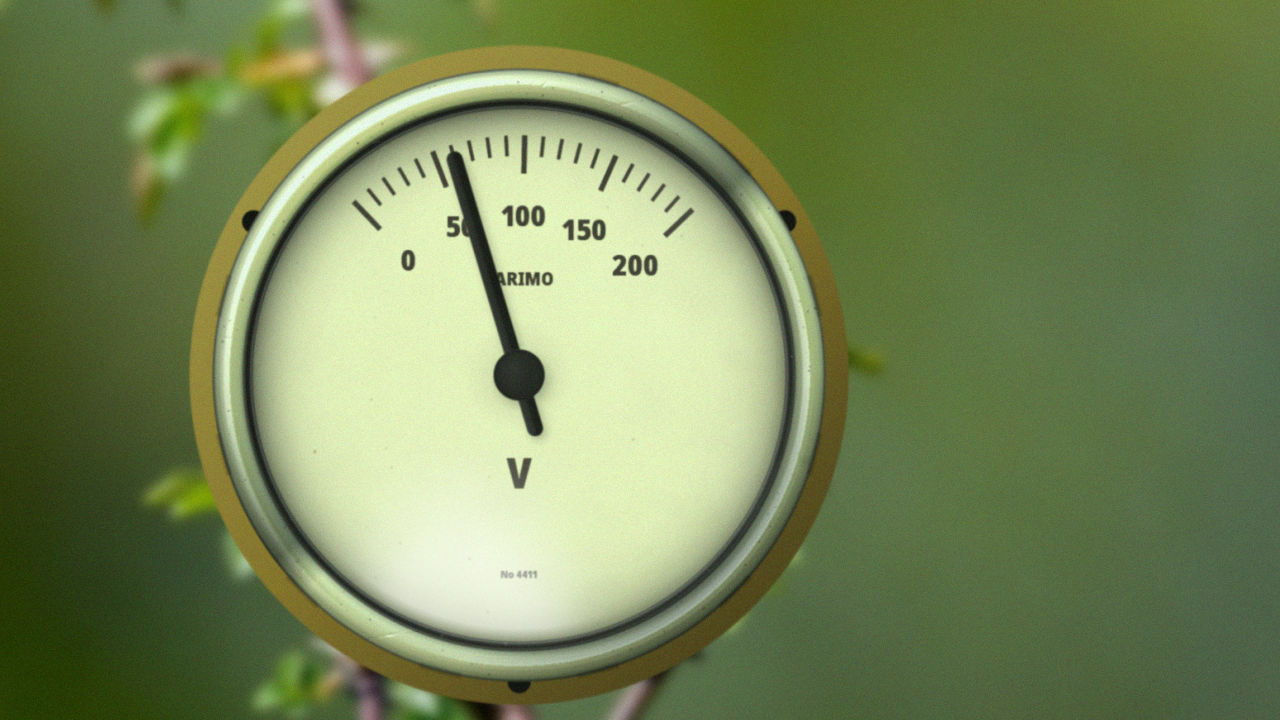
60 V
